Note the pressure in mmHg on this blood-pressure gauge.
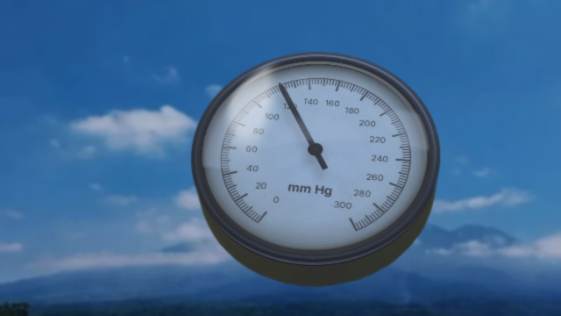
120 mmHg
